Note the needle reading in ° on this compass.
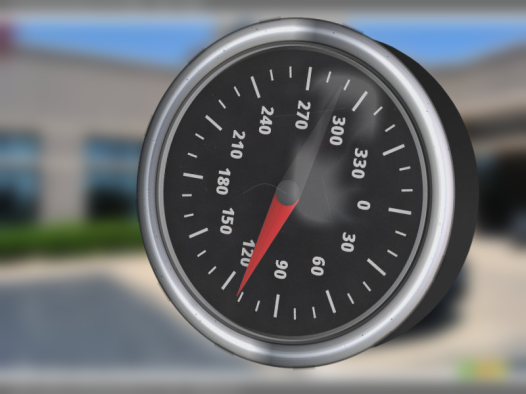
110 °
